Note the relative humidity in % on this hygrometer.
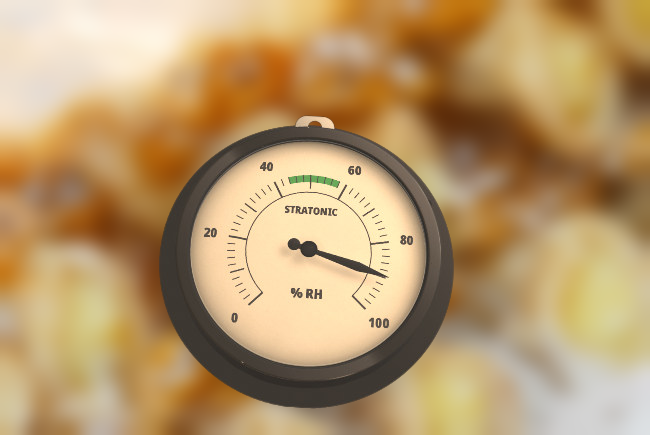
90 %
